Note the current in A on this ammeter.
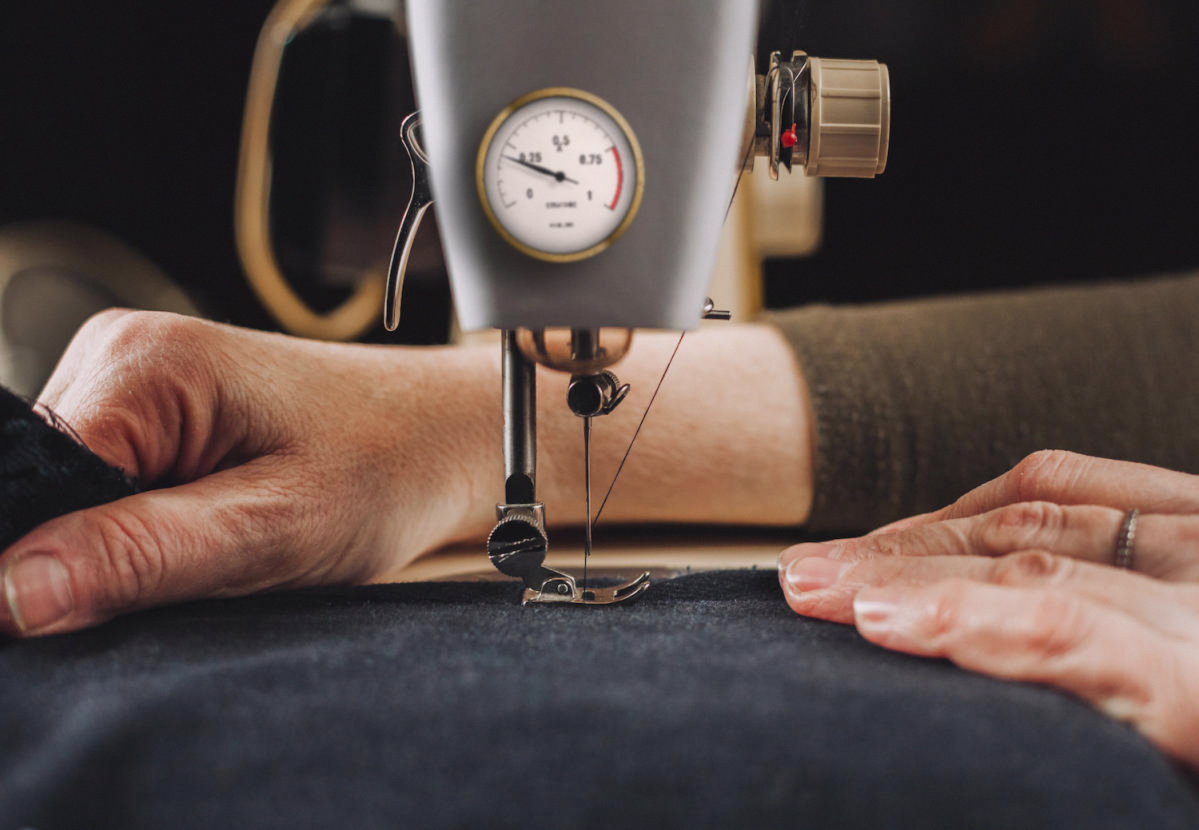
0.2 A
